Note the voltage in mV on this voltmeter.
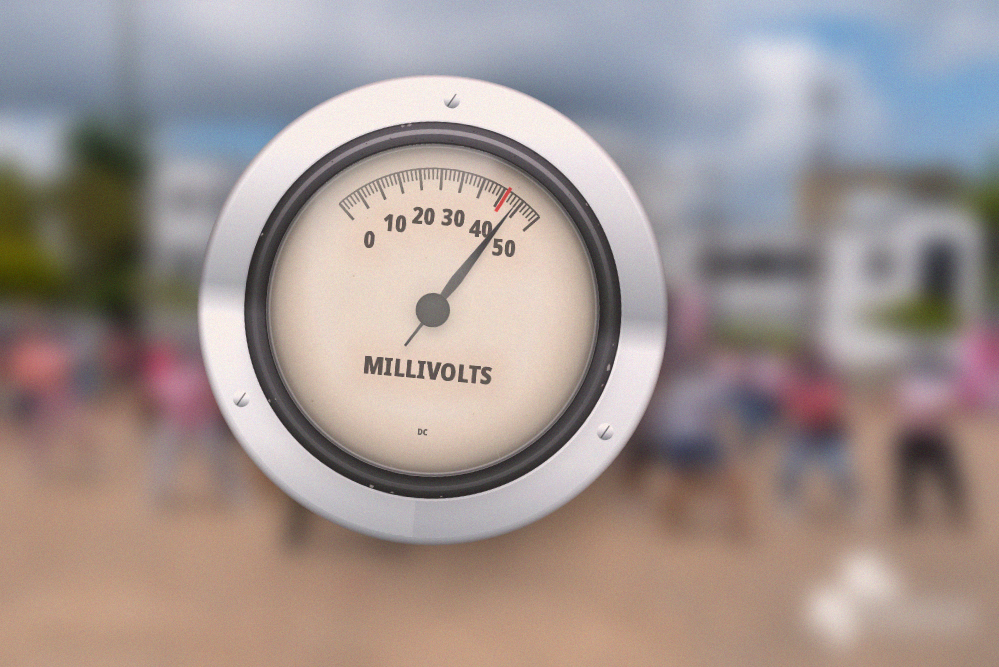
44 mV
